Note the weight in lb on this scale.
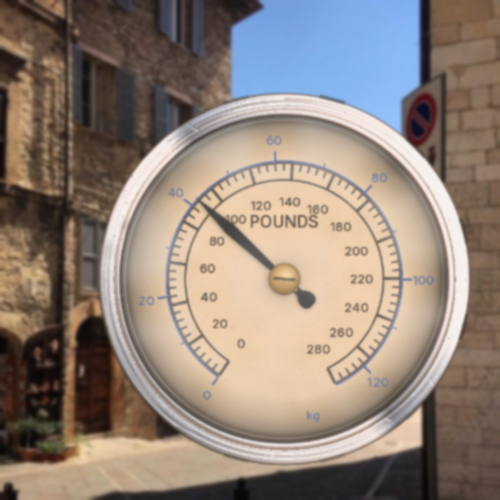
92 lb
